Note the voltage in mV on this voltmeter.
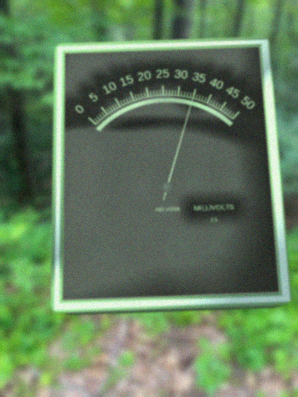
35 mV
